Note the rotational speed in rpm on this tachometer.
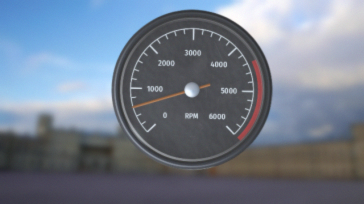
600 rpm
